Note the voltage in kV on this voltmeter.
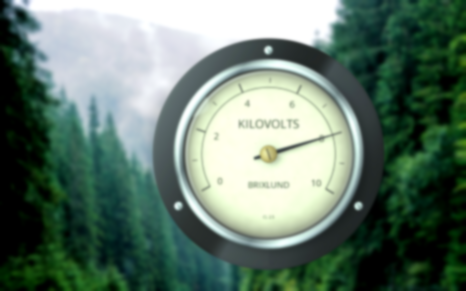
8 kV
